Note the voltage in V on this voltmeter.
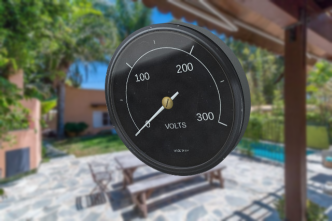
0 V
